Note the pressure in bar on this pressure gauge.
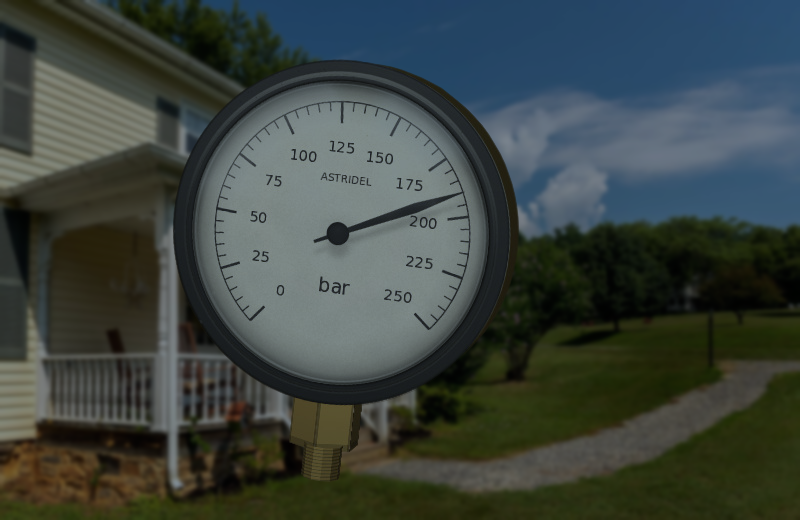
190 bar
